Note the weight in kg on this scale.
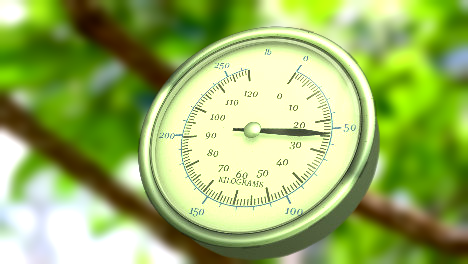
25 kg
